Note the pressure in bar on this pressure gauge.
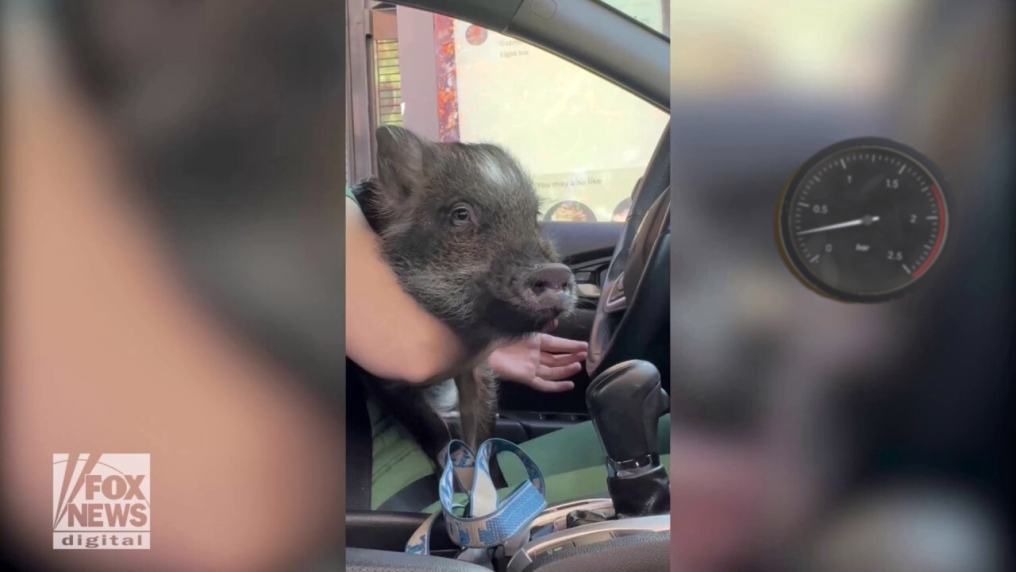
0.25 bar
